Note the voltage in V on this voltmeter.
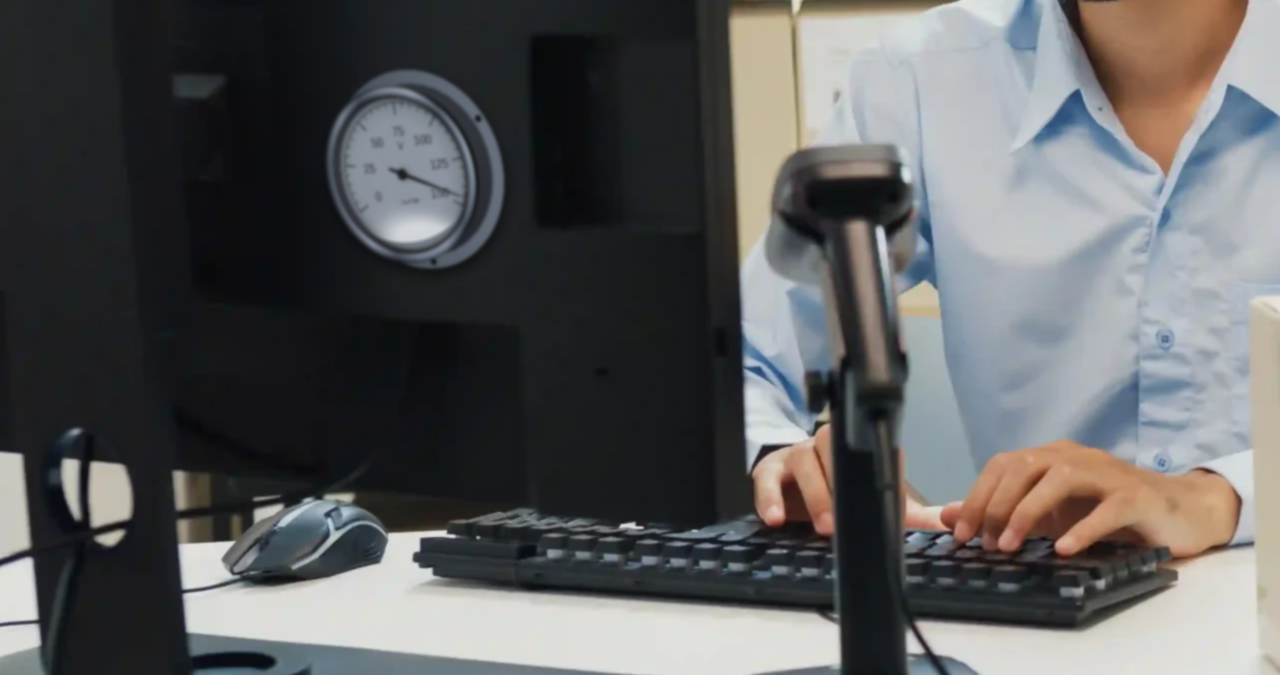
145 V
